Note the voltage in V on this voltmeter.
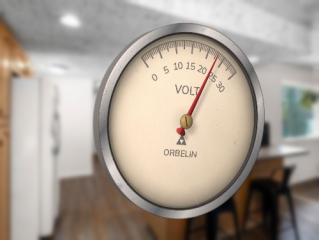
22.5 V
